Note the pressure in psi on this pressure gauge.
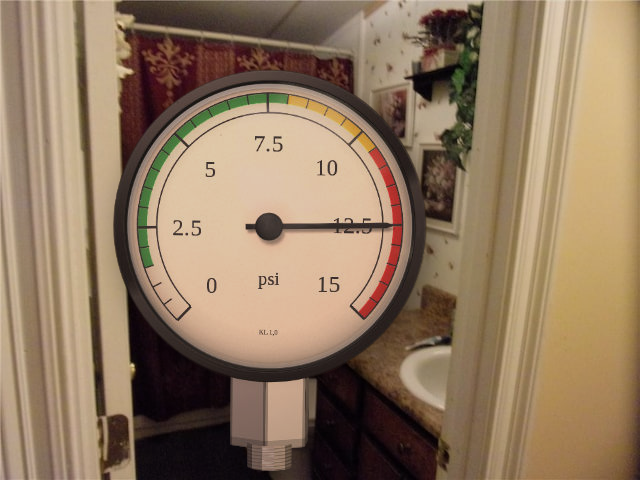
12.5 psi
